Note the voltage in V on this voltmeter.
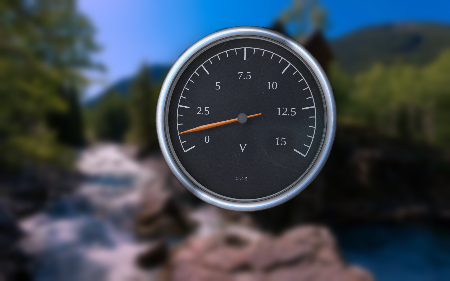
1 V
